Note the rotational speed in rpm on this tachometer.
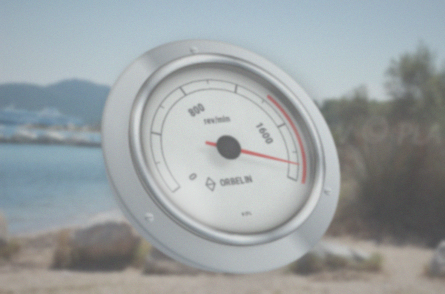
1900 rpm
